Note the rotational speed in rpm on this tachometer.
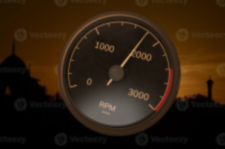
1800 rpm
